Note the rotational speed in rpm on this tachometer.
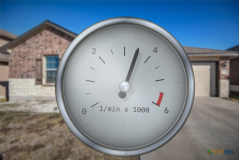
3500 rpm
